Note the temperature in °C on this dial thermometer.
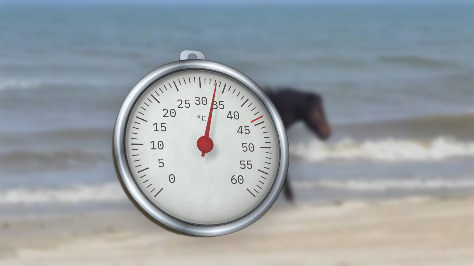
33 °C
